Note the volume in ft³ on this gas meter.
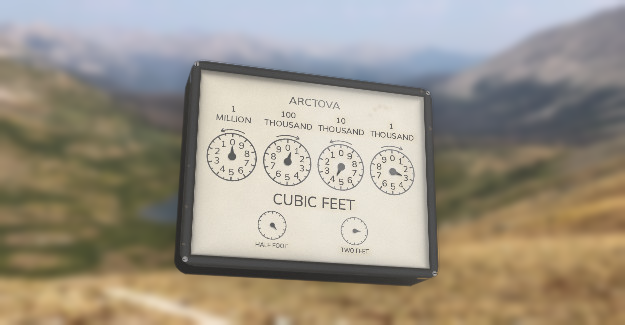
4300 ft³
